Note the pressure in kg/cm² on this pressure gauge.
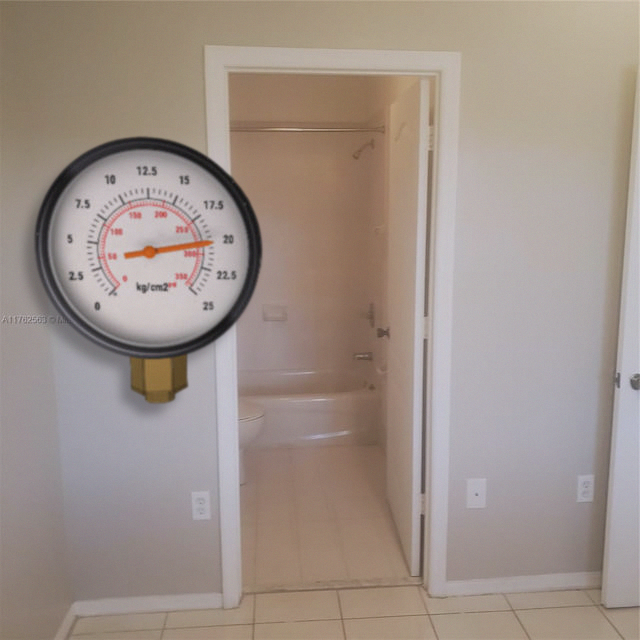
20 kg/cm²
